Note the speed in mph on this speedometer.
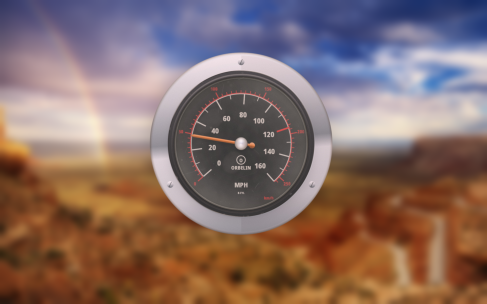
30 mph
